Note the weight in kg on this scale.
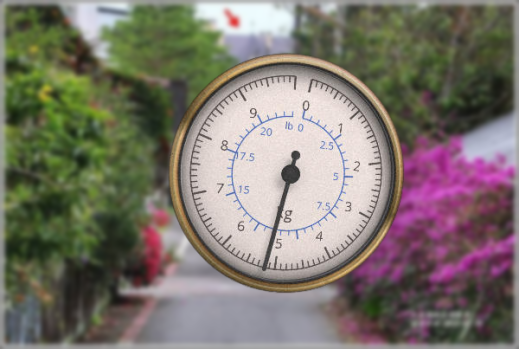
5.2 kg
